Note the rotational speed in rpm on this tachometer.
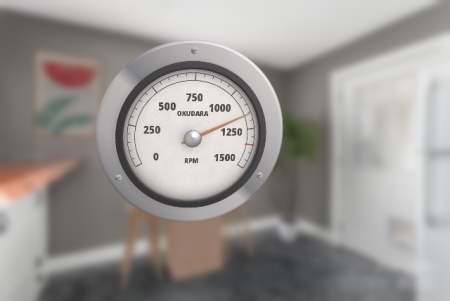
1150 rpm
